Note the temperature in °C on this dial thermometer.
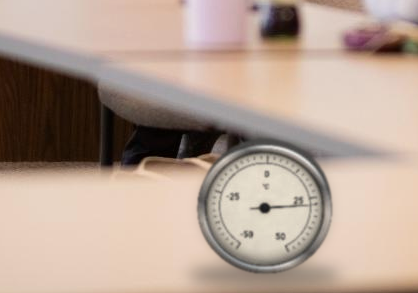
27.5 °C
